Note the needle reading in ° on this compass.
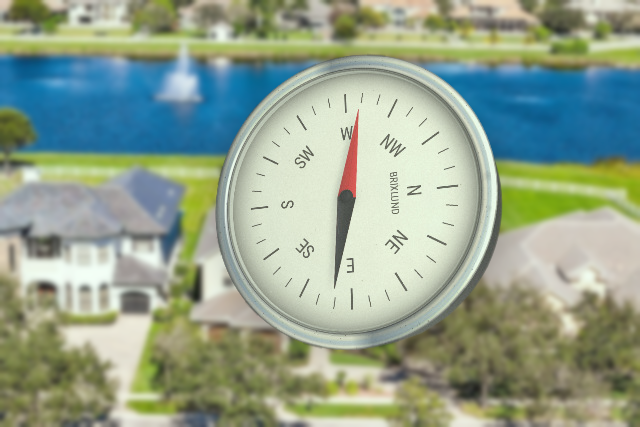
280 °
